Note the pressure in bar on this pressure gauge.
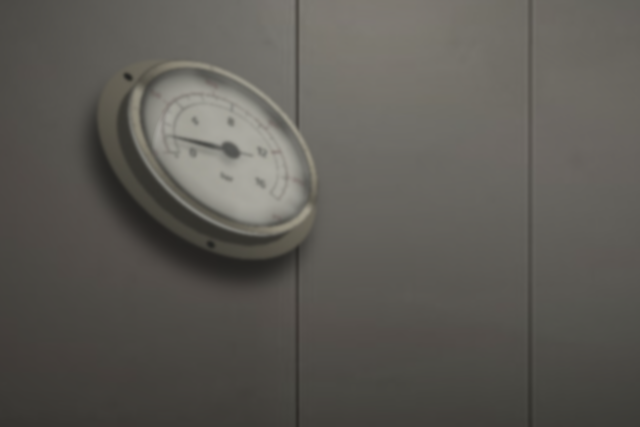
1 bar
